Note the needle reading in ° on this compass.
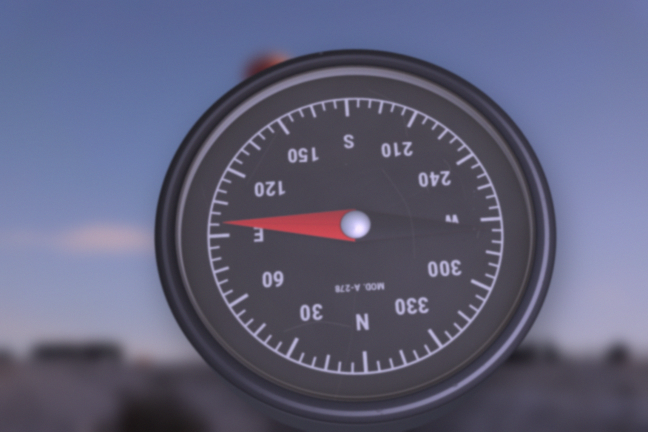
95 °
